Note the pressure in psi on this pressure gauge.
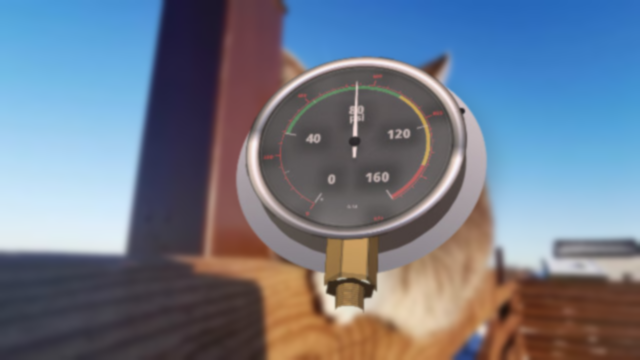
80 psi
